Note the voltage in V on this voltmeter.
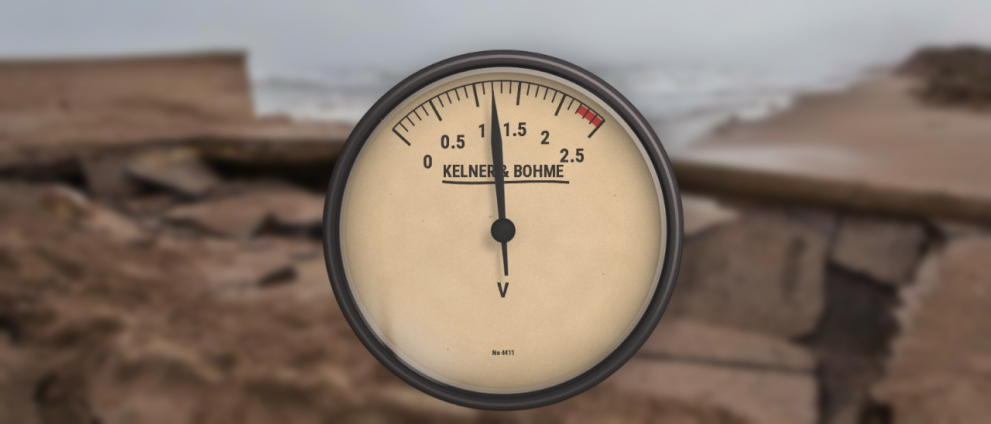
1.2 V
